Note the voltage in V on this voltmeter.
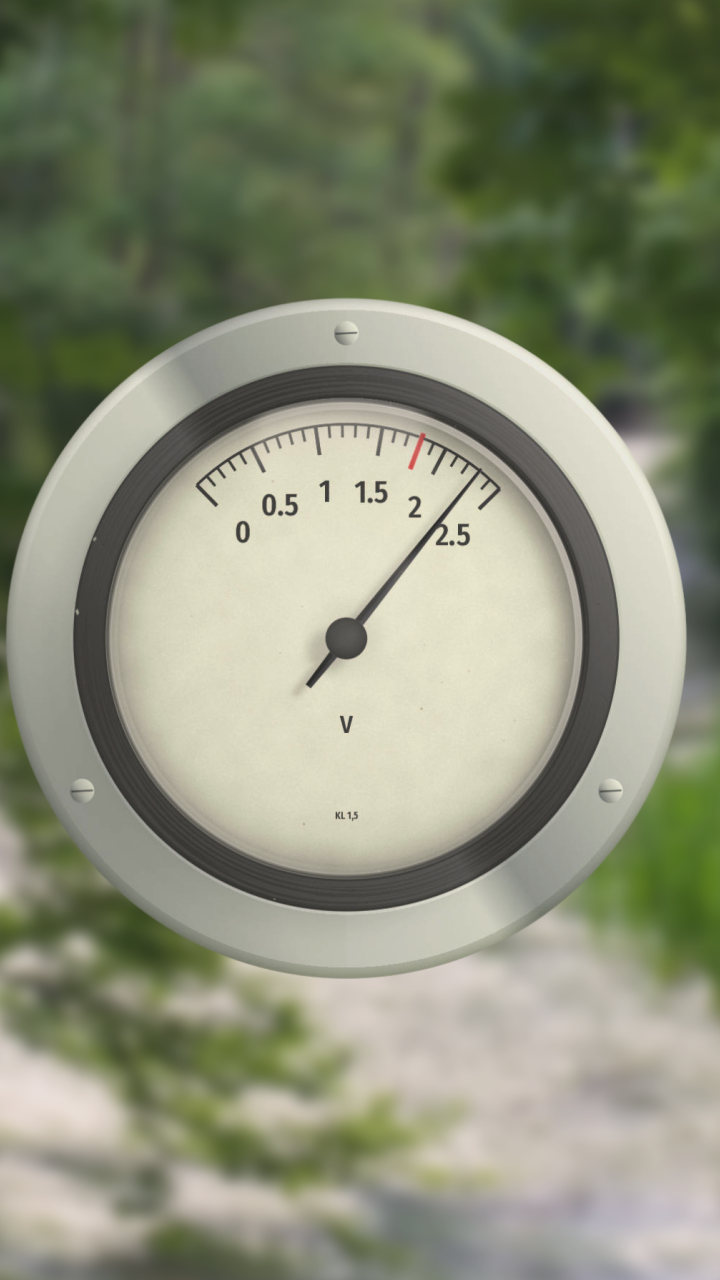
2.3 V
